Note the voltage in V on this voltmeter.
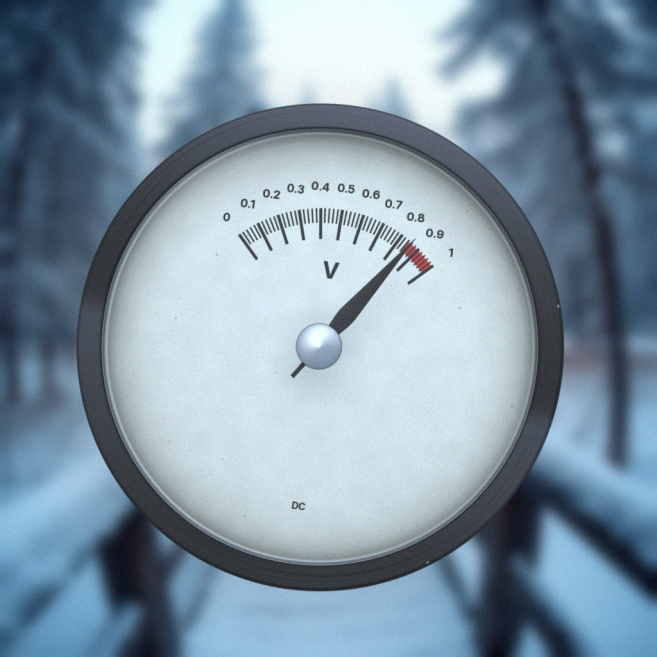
0.86 V
